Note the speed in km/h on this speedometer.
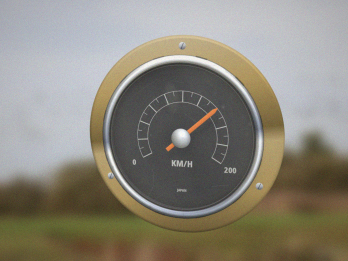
140 km/h
